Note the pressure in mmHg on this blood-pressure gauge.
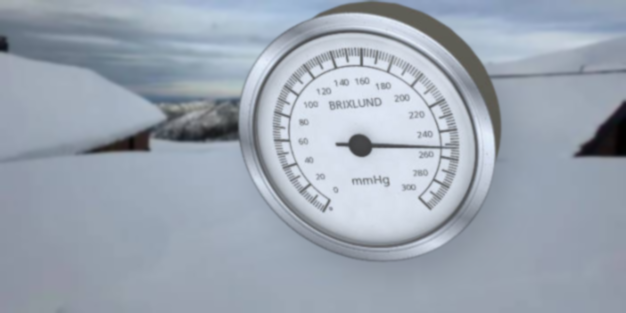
250 mmHg
